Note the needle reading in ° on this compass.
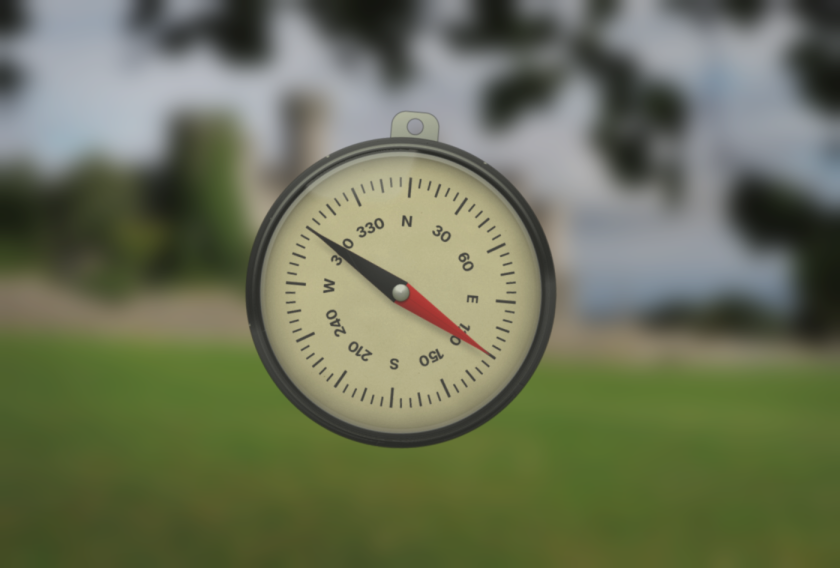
120 °
